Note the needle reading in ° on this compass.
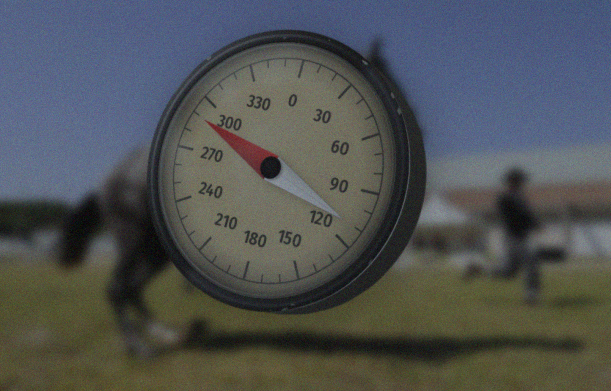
290 °
